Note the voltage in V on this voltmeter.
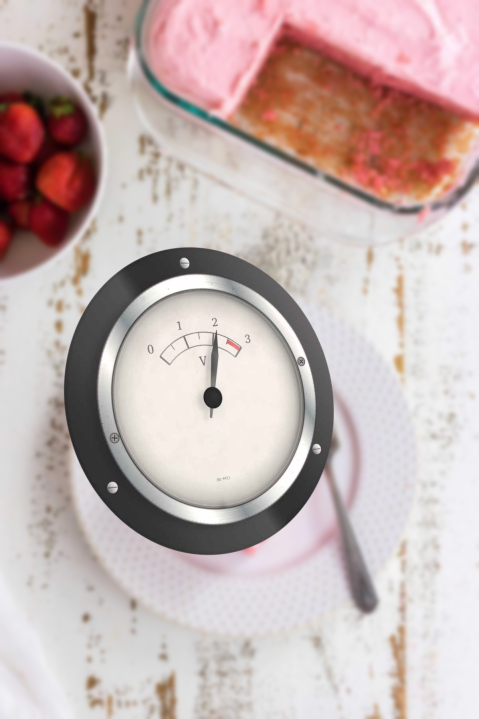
2 V
